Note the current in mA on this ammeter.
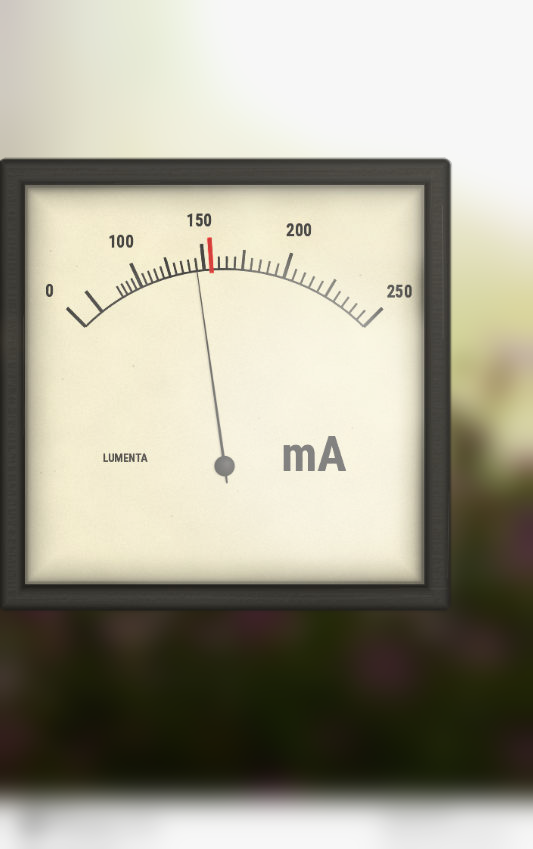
145 mA
